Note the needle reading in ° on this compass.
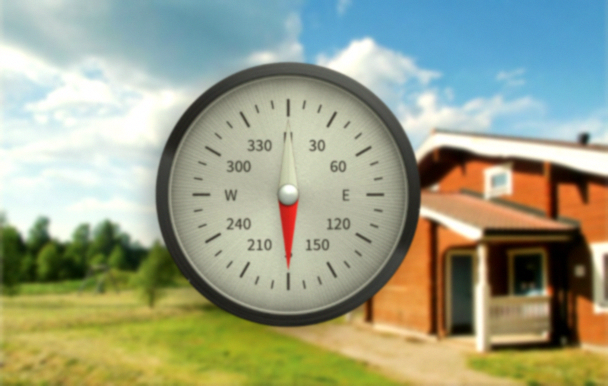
180 °
